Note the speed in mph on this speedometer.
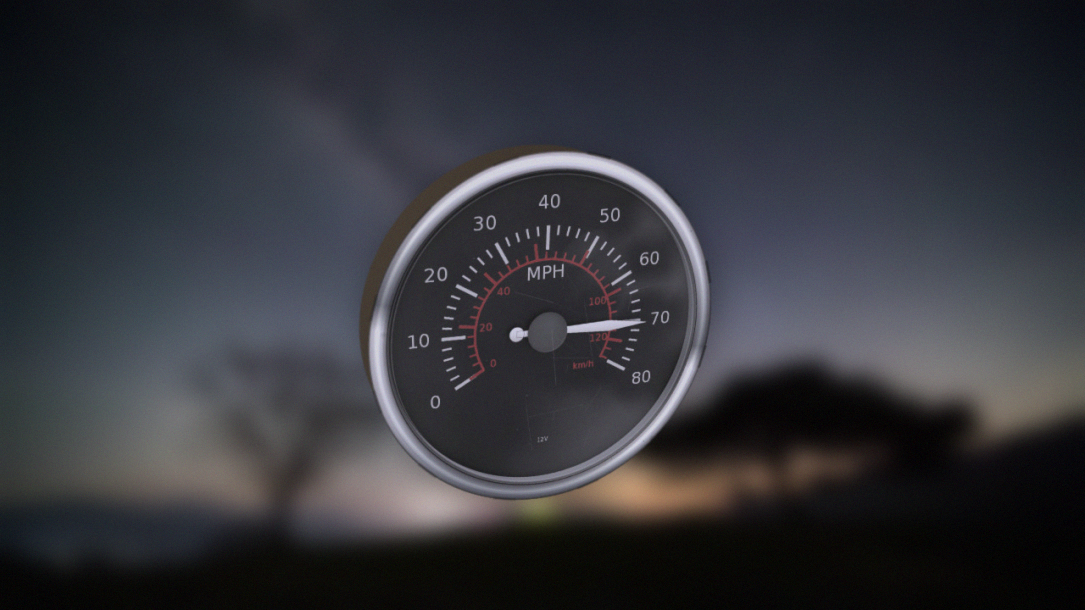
70 mph
